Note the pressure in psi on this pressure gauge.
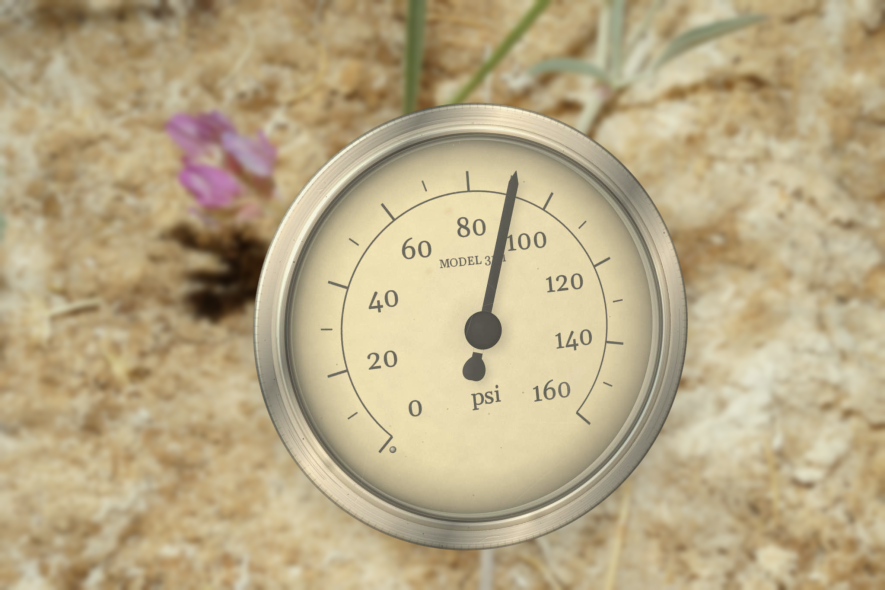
90 psi
